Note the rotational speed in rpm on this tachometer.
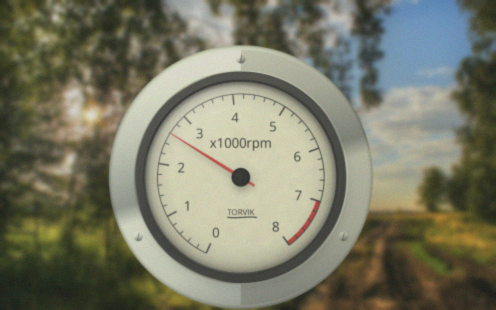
2600 rpm
